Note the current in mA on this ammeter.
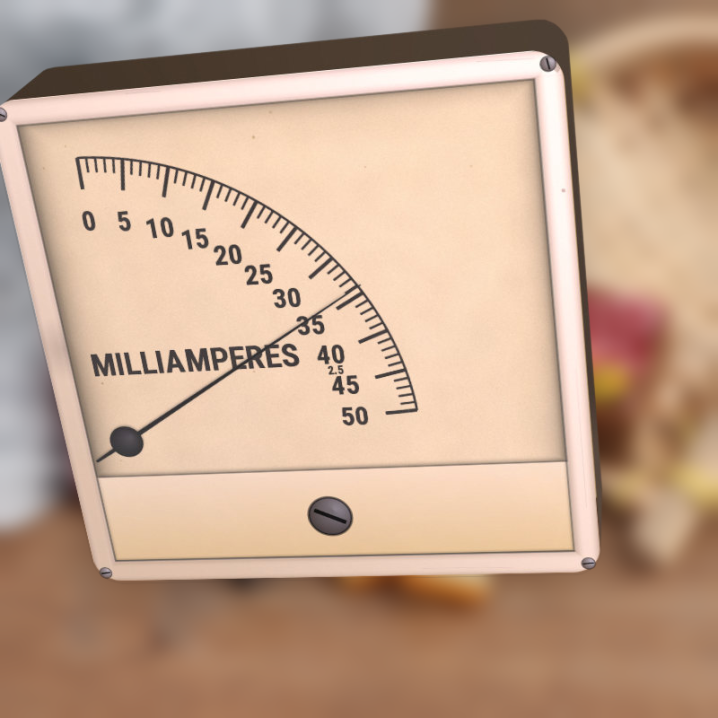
34 mA
